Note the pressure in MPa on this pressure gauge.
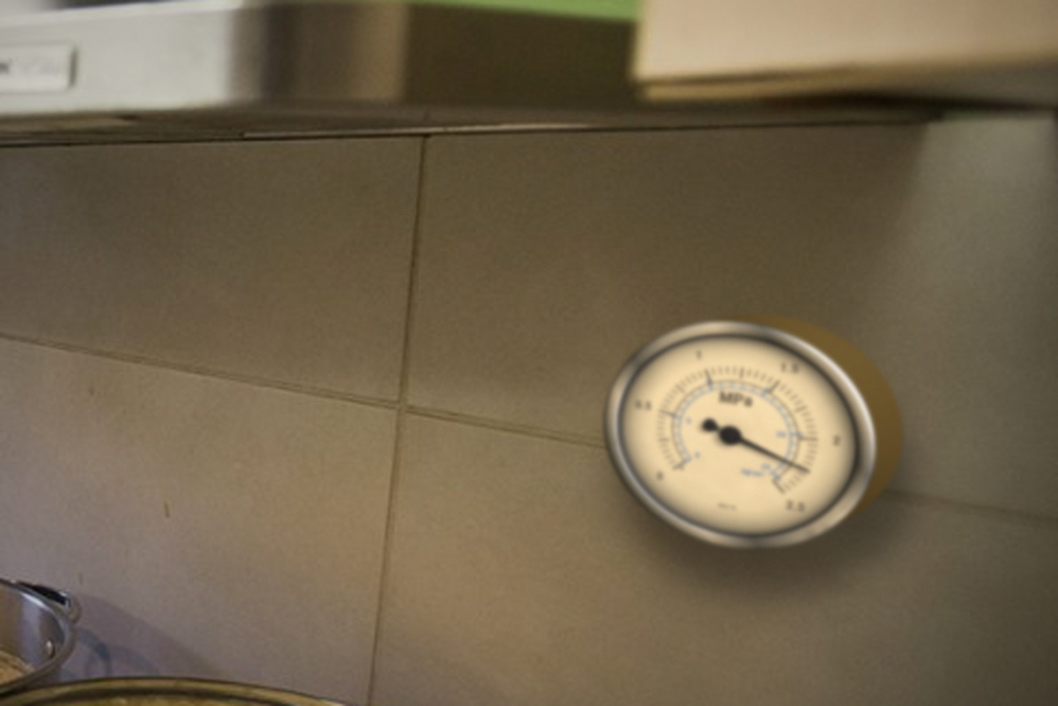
2.25 MPa
